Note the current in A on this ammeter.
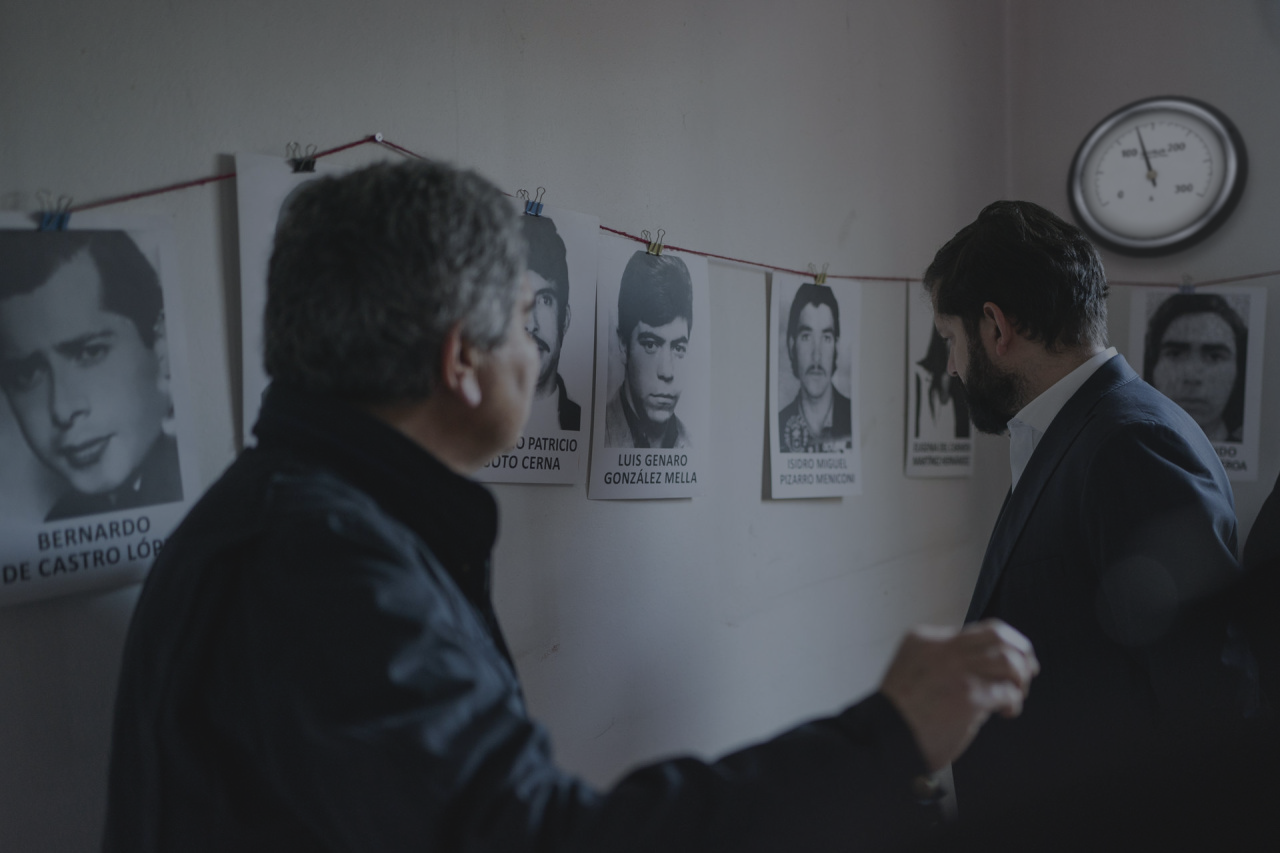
130 A
